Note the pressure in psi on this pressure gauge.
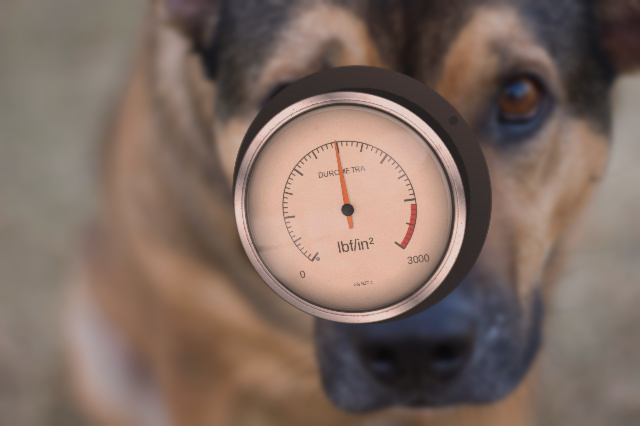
1500 psi
